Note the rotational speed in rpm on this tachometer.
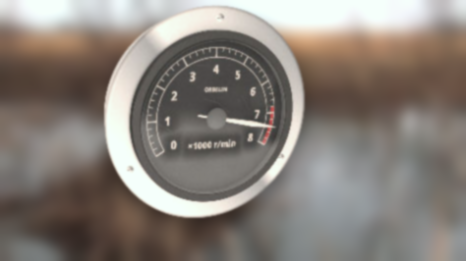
7400 rpm
